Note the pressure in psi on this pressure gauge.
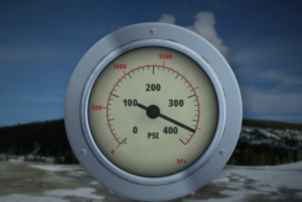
370 psi
